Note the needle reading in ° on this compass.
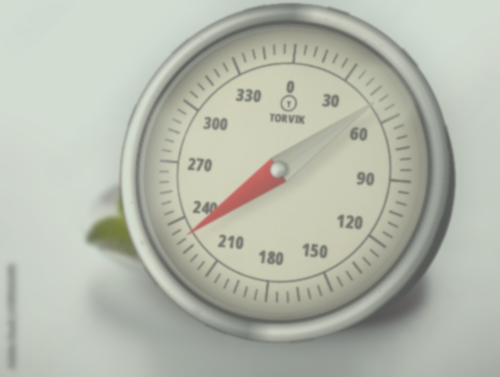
230 °
